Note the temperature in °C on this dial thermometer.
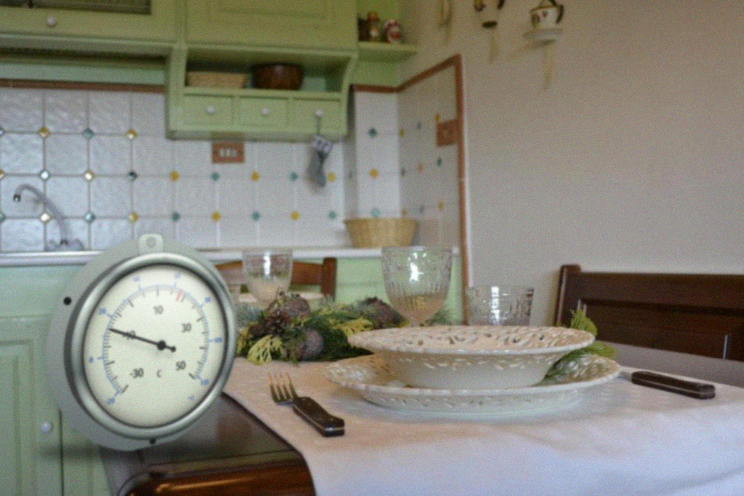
-10 °C
